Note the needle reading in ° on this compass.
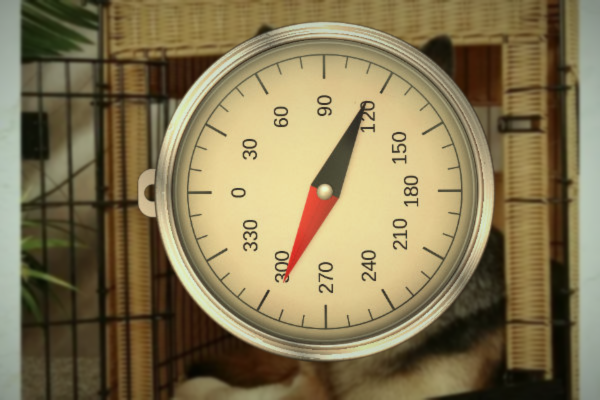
295 °
